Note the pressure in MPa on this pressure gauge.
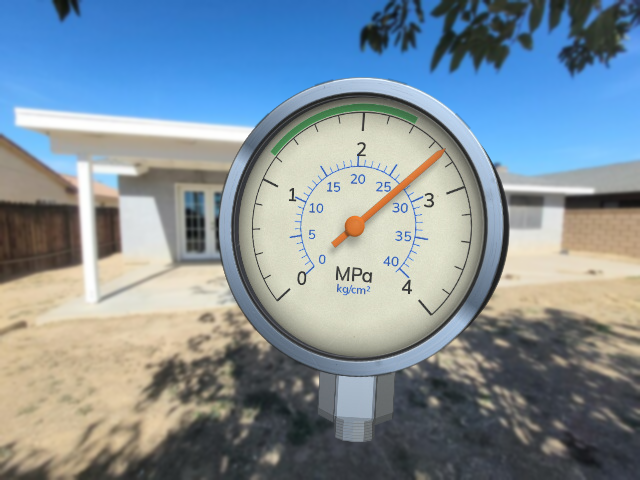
2.7 MPa
